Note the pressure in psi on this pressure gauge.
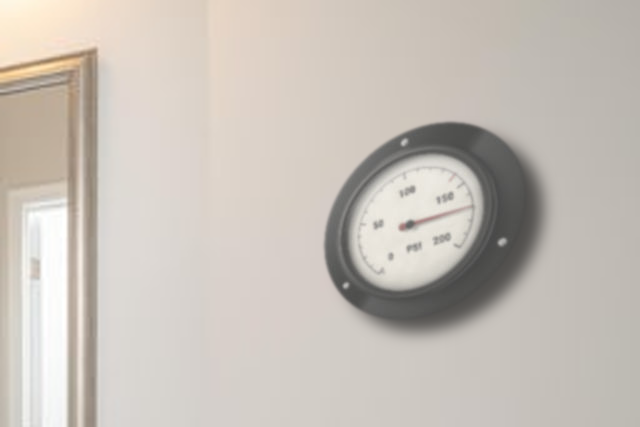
170 psi
